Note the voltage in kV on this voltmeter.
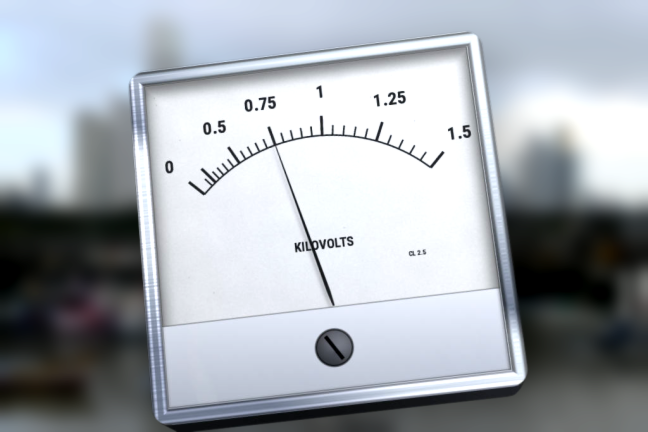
0.75 kV
